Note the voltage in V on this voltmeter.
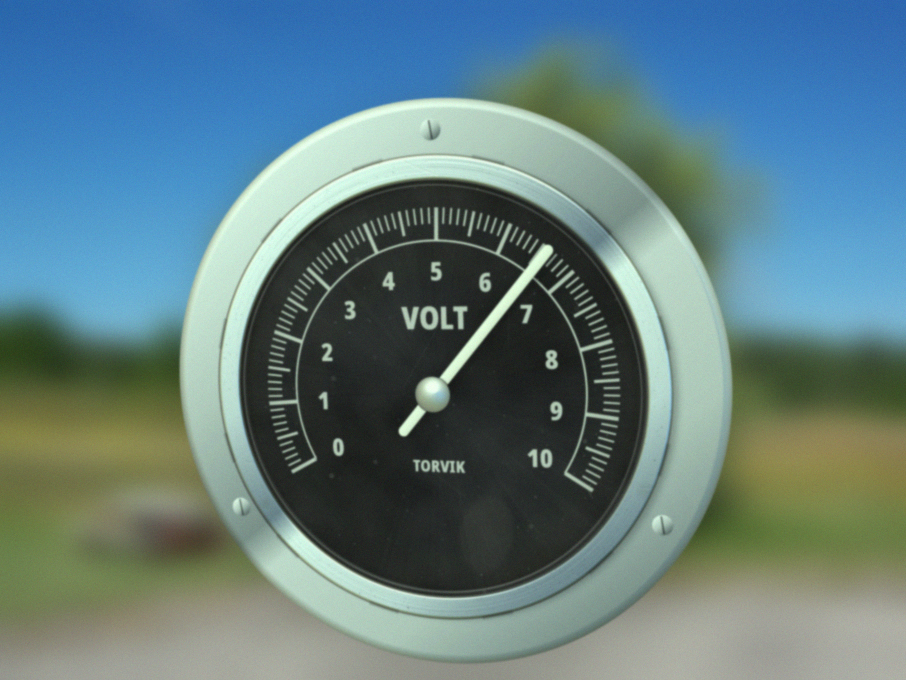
6.6 V
